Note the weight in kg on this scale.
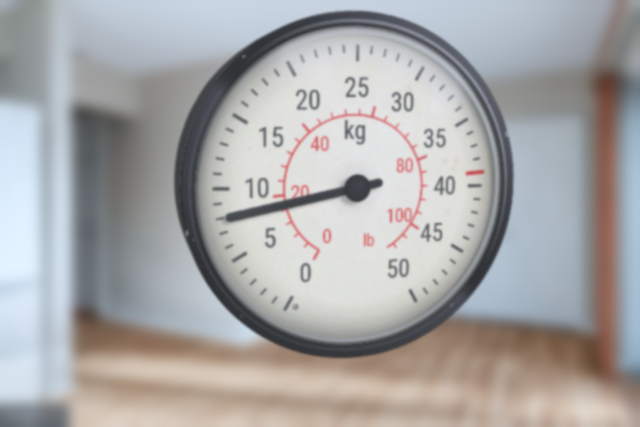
8 kg
